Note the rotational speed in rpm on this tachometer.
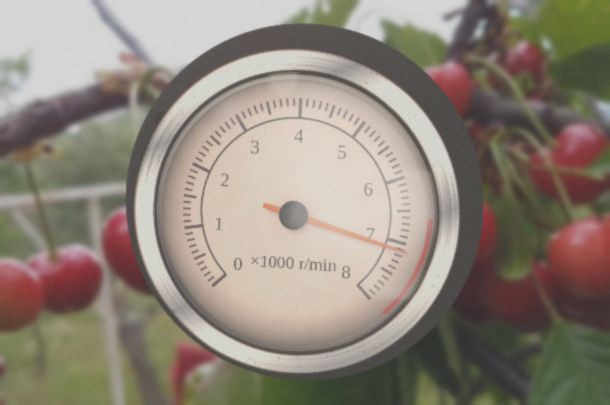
7100 rpm
